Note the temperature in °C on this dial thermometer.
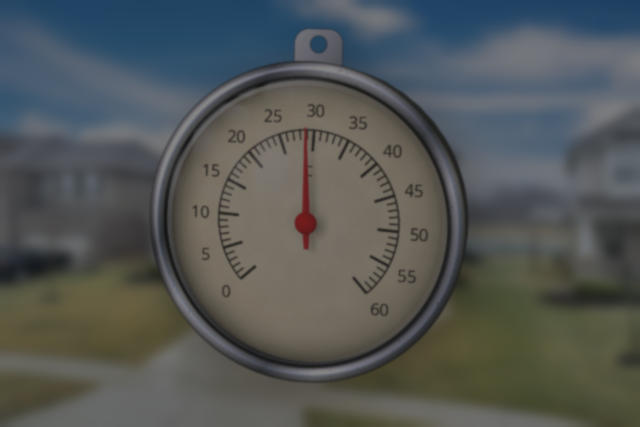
29 °C
